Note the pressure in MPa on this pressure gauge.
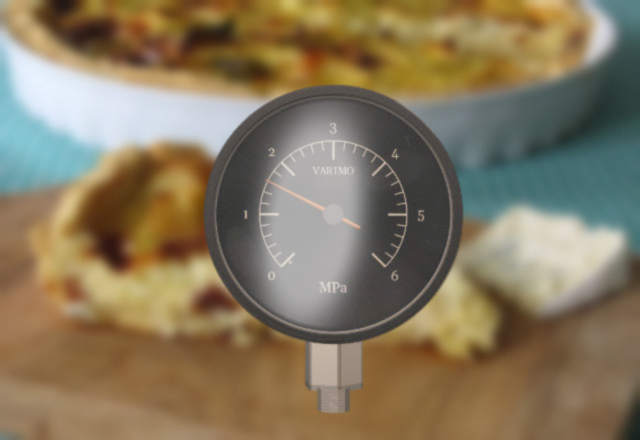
1.6 MPa
